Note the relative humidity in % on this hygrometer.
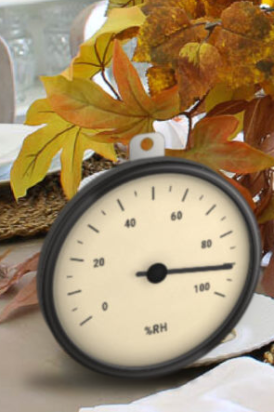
90 %
